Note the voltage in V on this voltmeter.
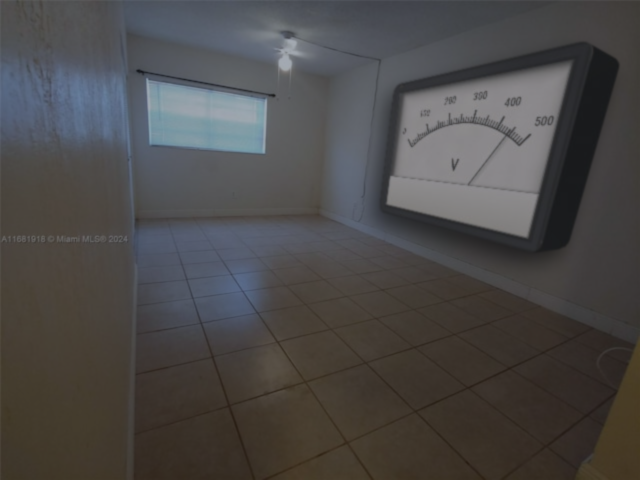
450 V
